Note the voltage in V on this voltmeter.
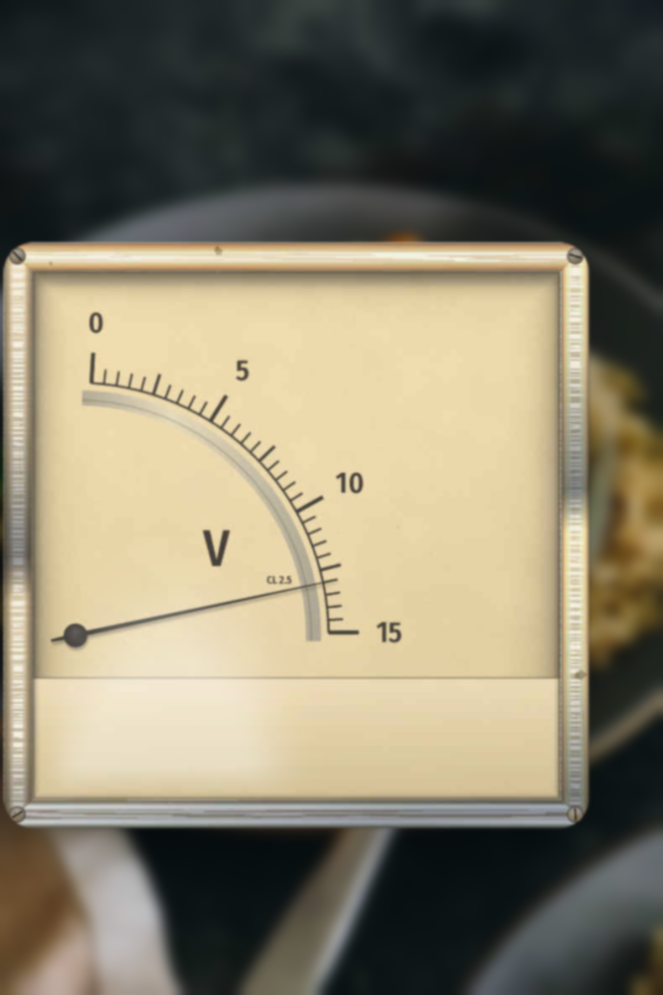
13 V
